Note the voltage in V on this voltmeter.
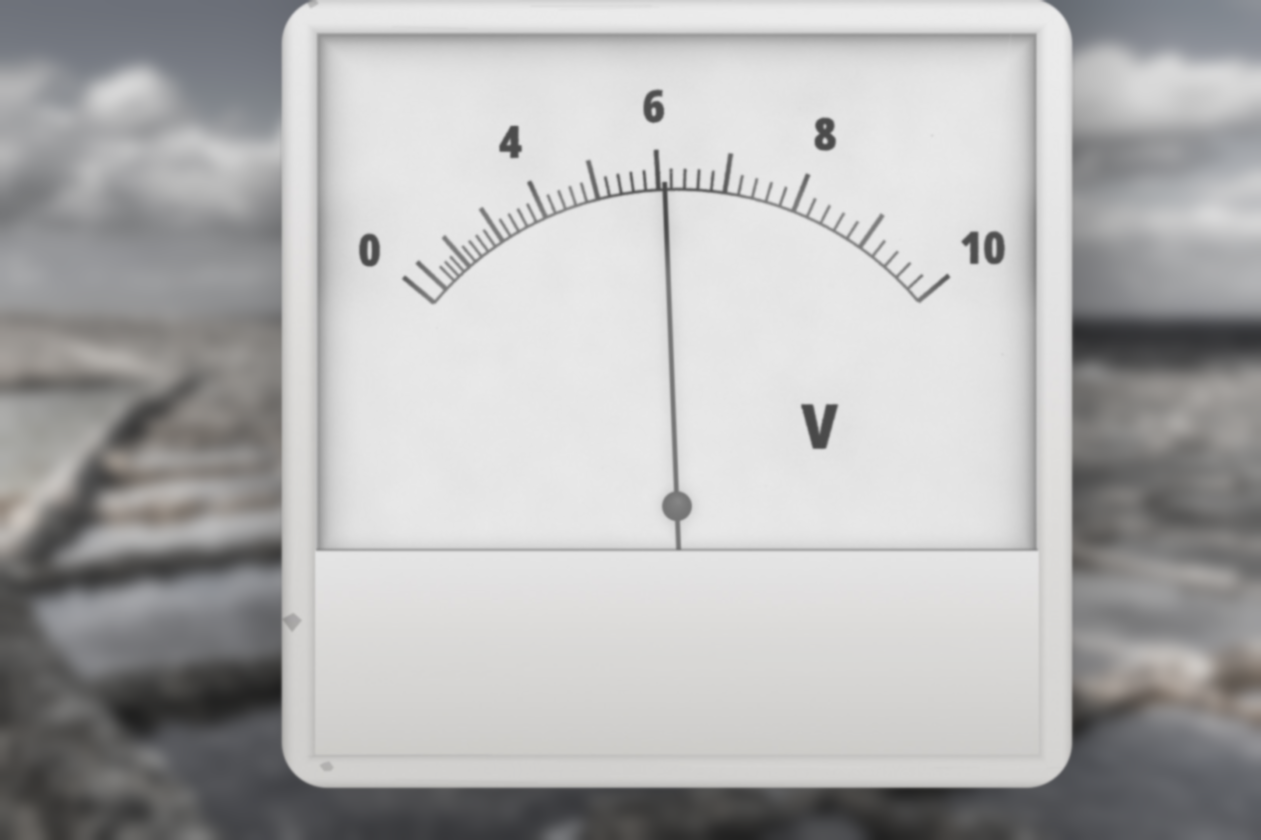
6.1 V
